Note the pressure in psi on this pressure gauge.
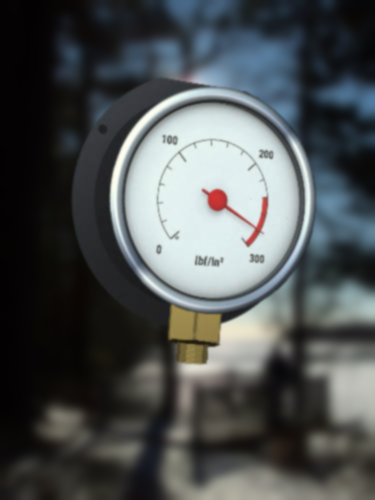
280 psi
